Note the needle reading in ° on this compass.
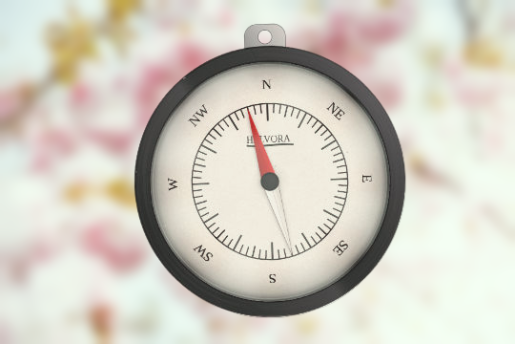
345 °
